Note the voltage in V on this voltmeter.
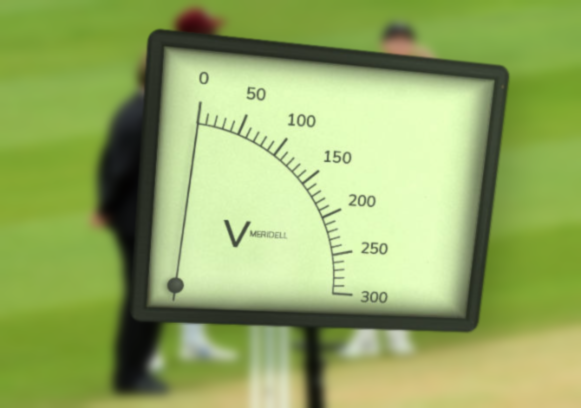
0 V
